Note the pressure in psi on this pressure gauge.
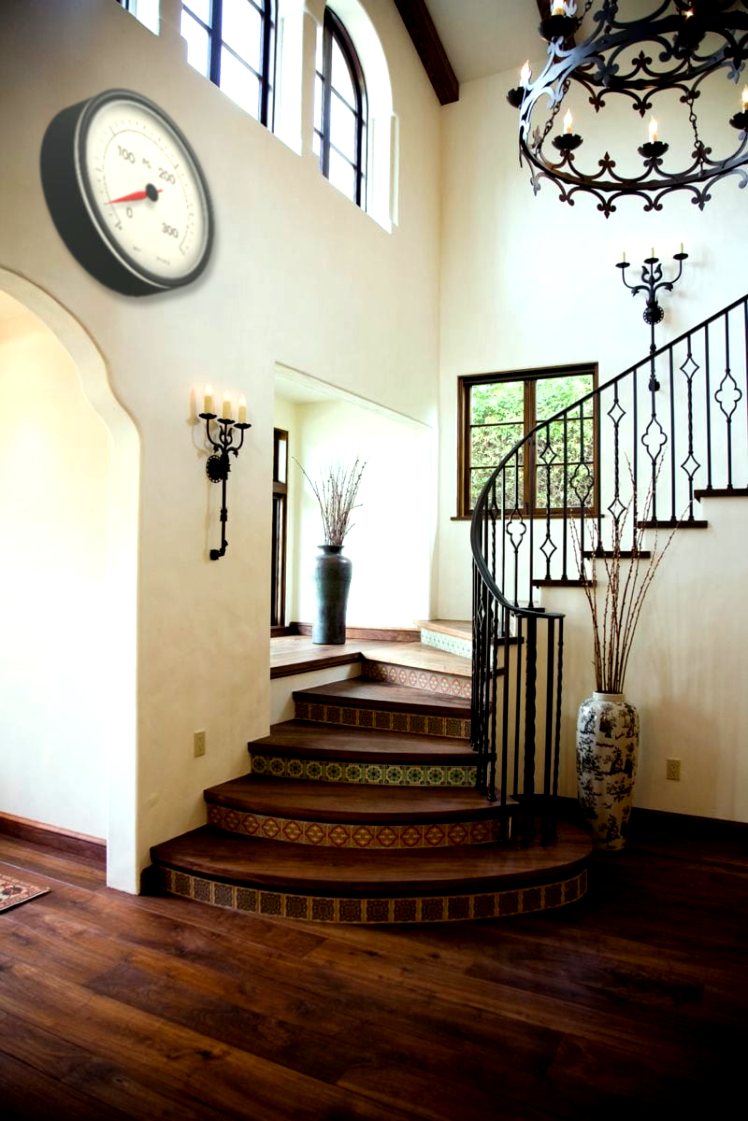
20 psi
